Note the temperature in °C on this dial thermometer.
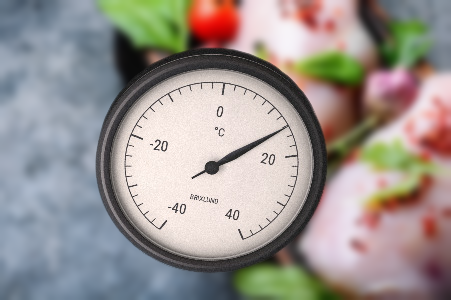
14 °C
